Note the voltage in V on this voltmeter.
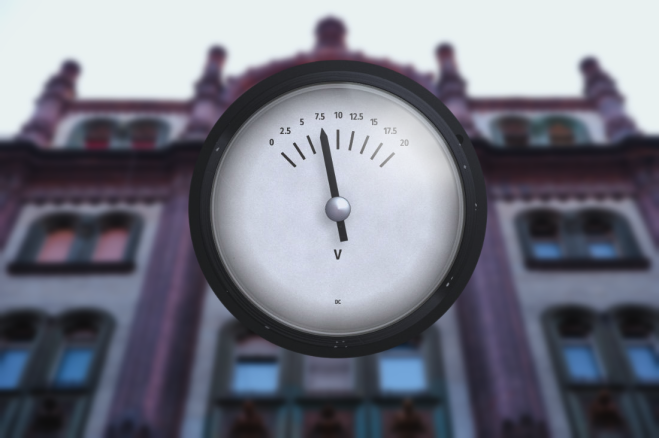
7.5 V
